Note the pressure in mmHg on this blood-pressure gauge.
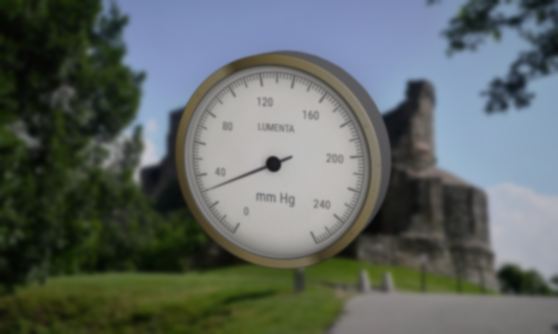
30 mmHg
